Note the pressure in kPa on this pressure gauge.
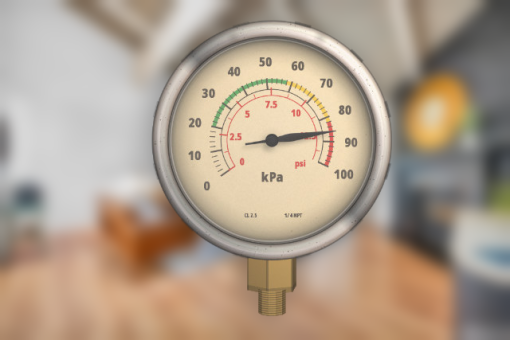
86 kPa
